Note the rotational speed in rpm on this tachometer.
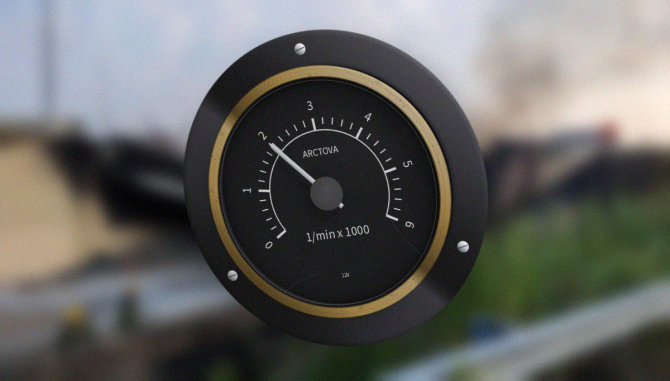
2000 rpm
